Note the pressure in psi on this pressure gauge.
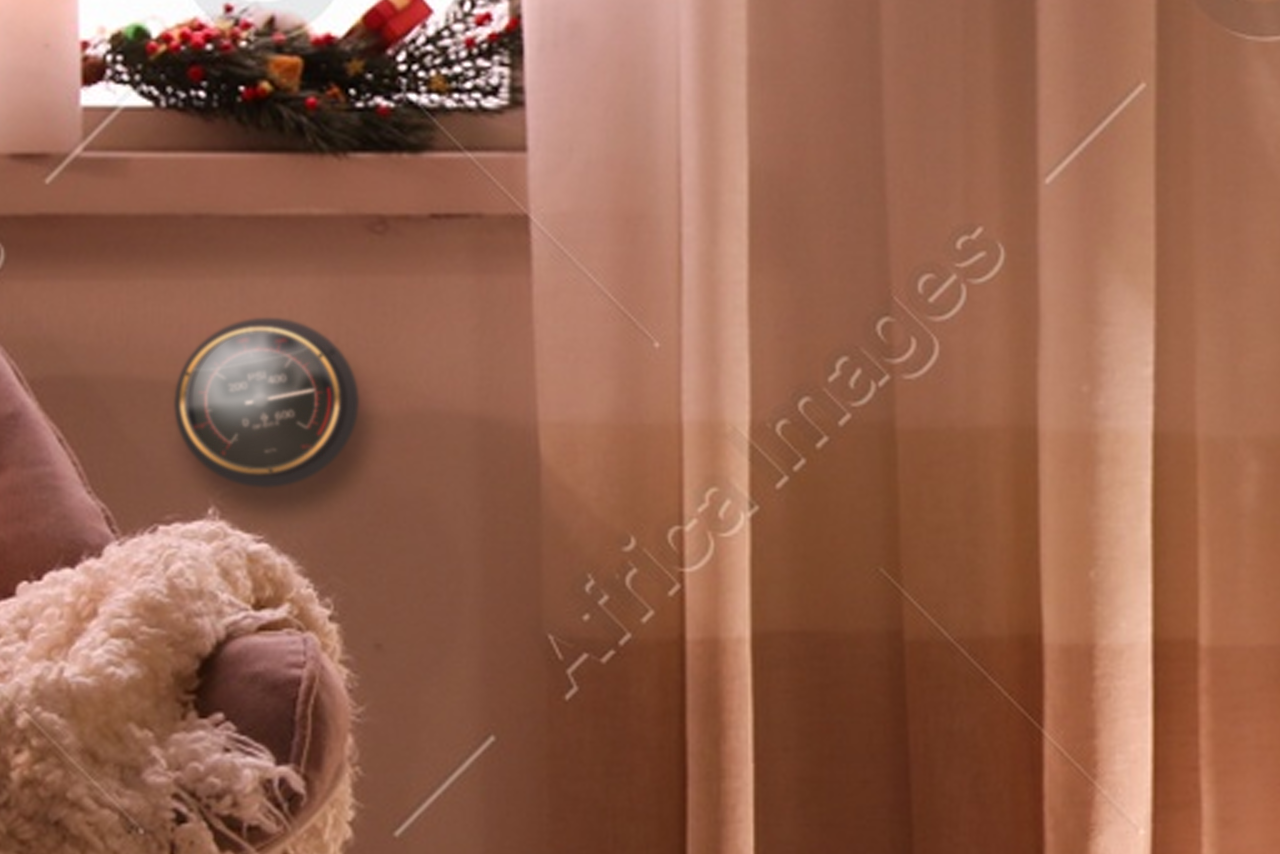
500 psi
